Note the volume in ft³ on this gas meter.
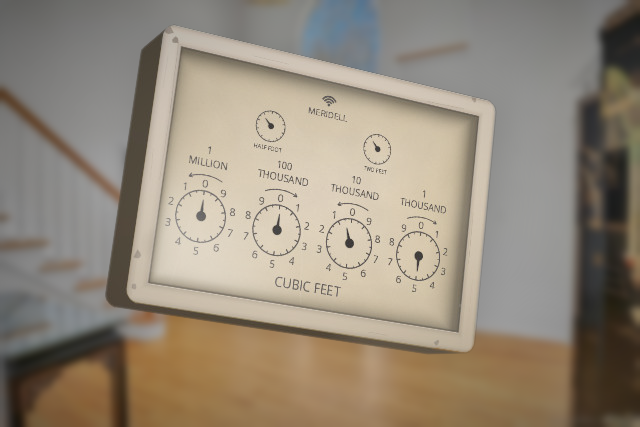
500 ft³
